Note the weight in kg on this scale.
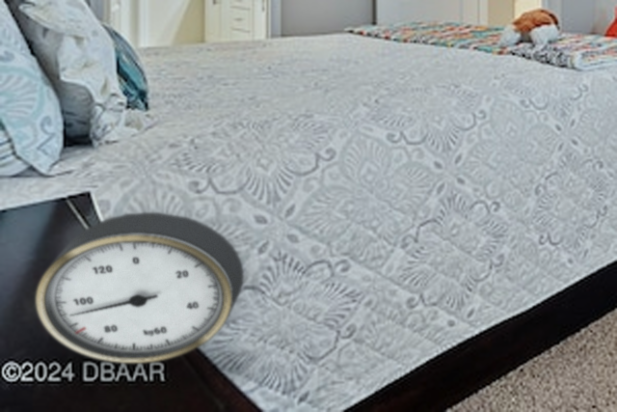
95 kg
